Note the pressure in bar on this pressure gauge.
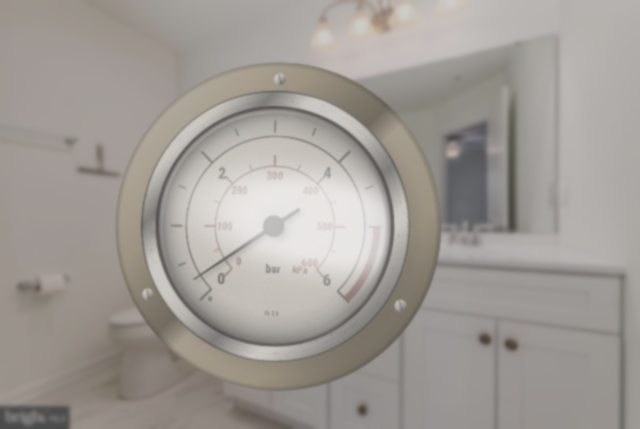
0.25 bar
